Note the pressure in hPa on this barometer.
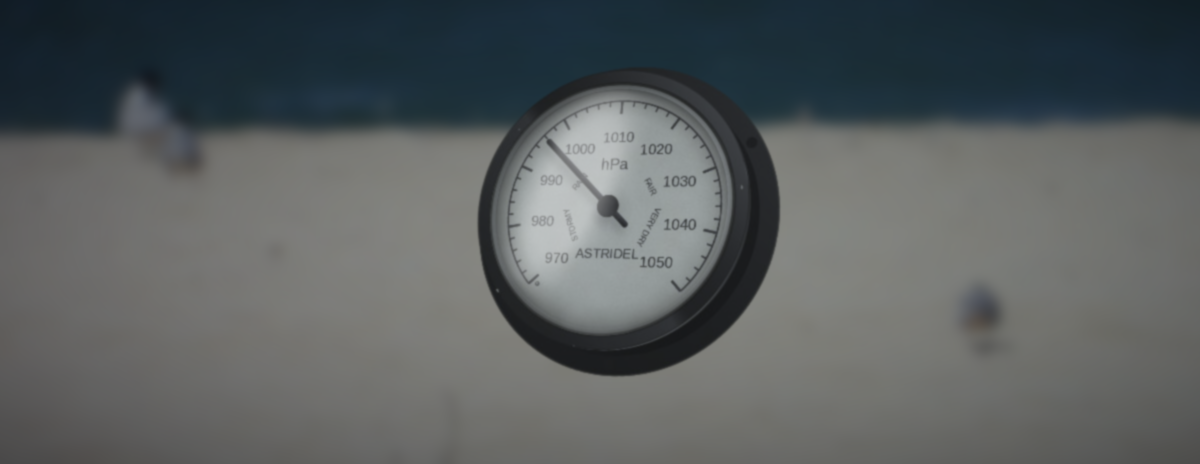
996 hPa
